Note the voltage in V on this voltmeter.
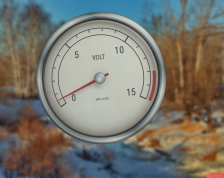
0.5 V
